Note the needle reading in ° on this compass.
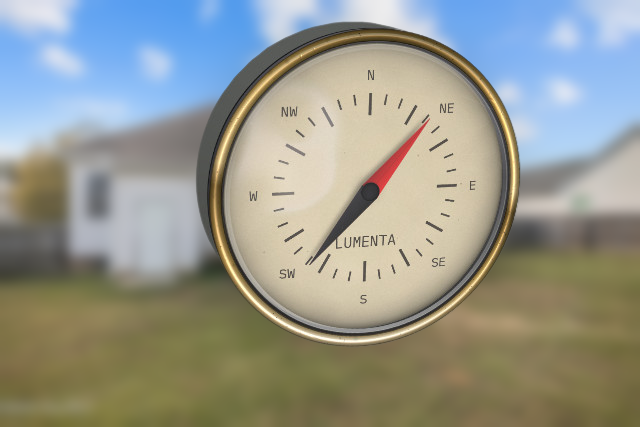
40 °
